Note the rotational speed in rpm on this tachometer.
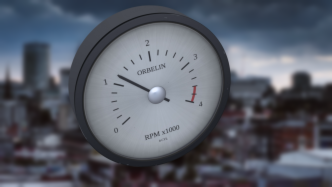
1200 rpm
